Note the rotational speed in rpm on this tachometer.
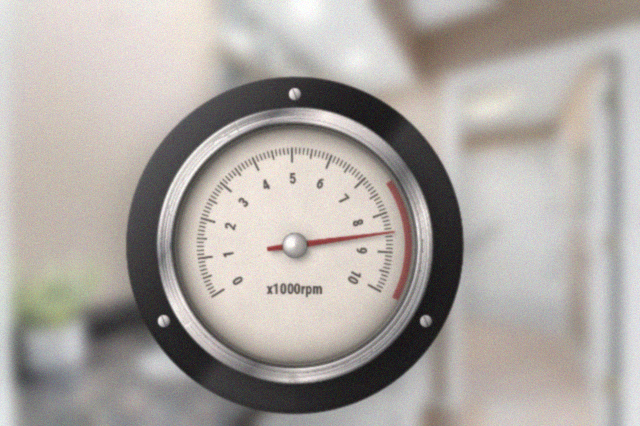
8500 rpm
